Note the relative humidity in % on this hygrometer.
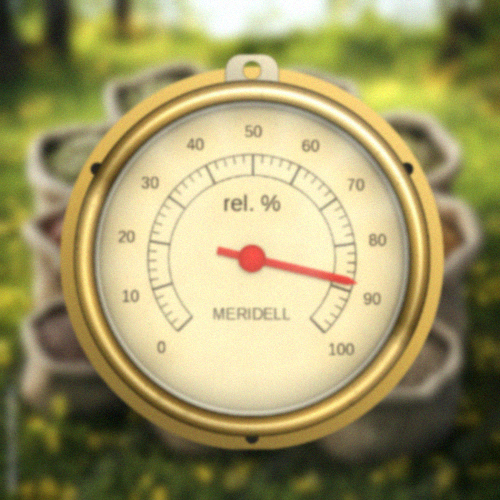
88 %
